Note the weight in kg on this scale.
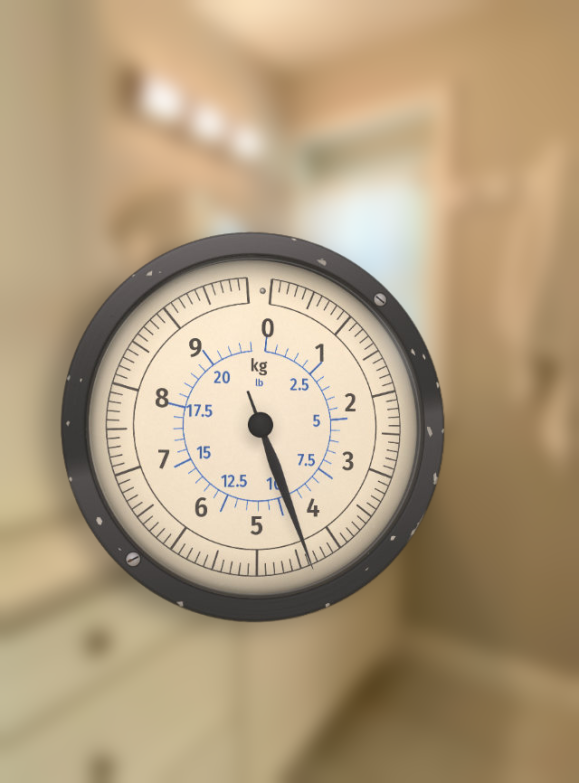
4.4 kg
